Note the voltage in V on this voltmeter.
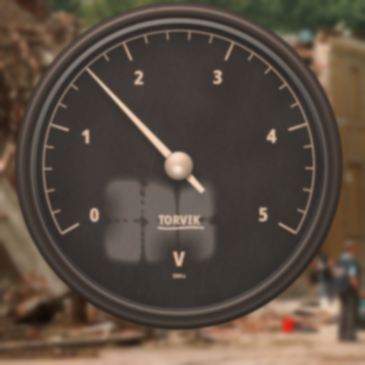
1.6 V
